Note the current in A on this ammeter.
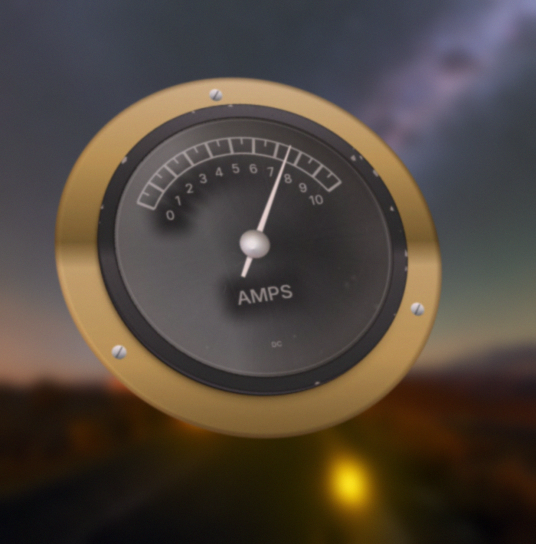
7.5 A
